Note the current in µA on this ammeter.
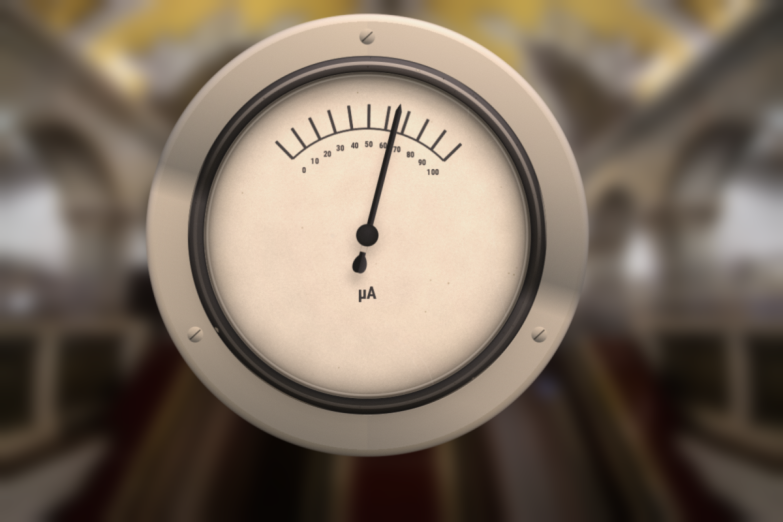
65 µA
